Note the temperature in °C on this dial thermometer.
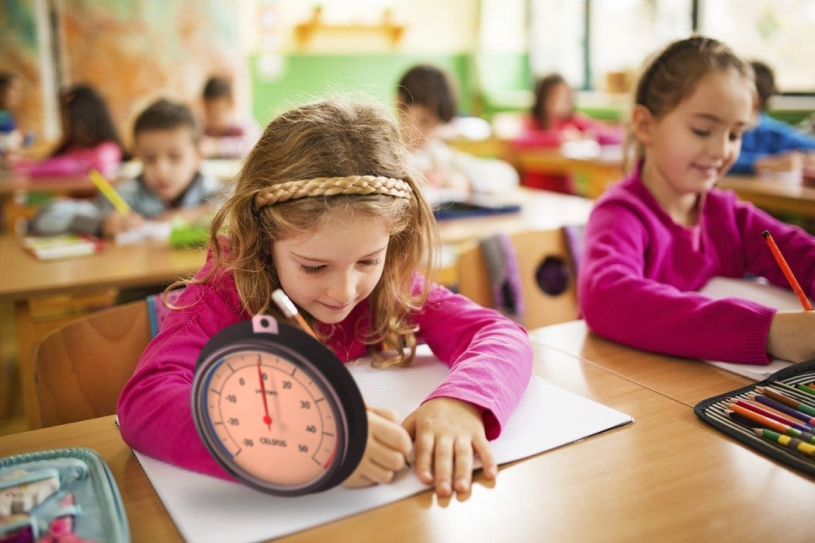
10 °C
